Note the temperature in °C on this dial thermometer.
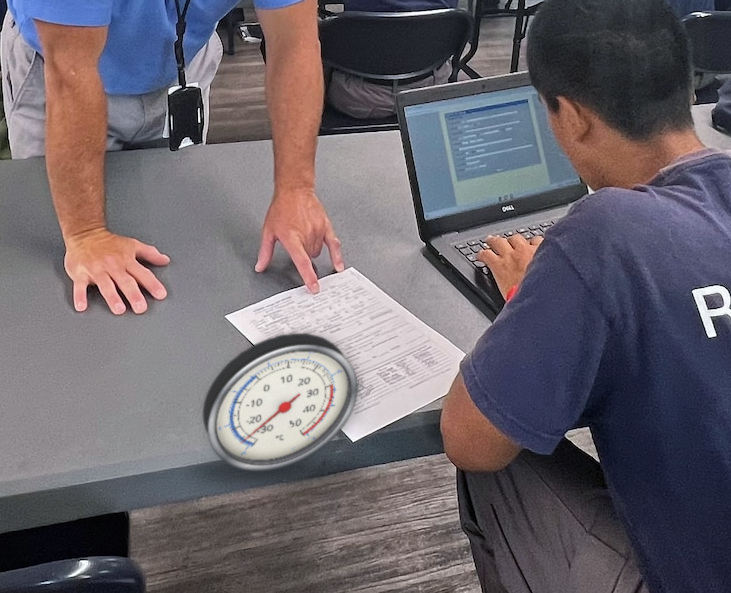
-25 °C
